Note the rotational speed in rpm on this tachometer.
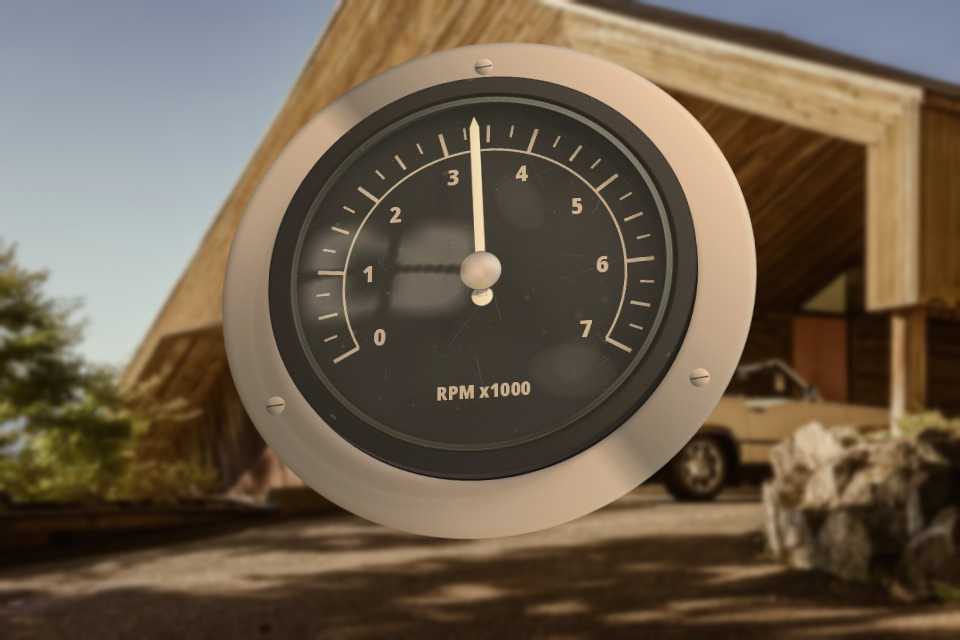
3375 rpm
